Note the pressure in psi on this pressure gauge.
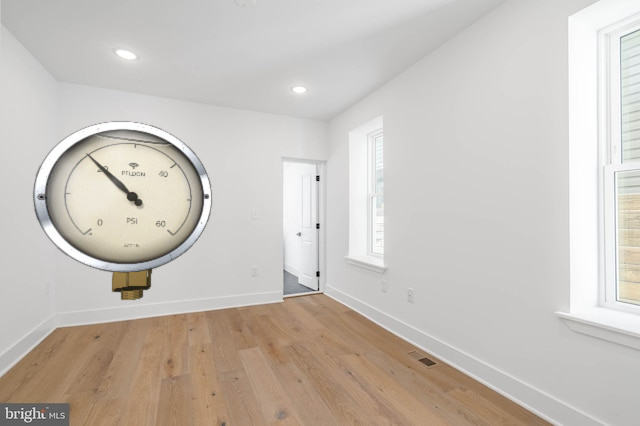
20 psi
